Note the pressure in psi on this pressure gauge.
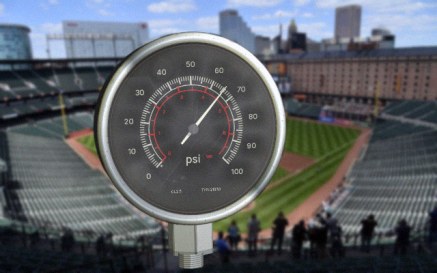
65 psi
